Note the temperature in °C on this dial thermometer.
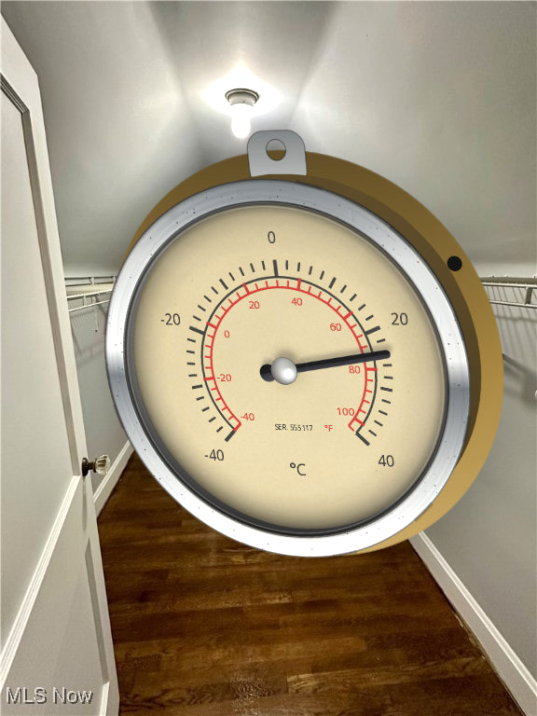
24 °C
